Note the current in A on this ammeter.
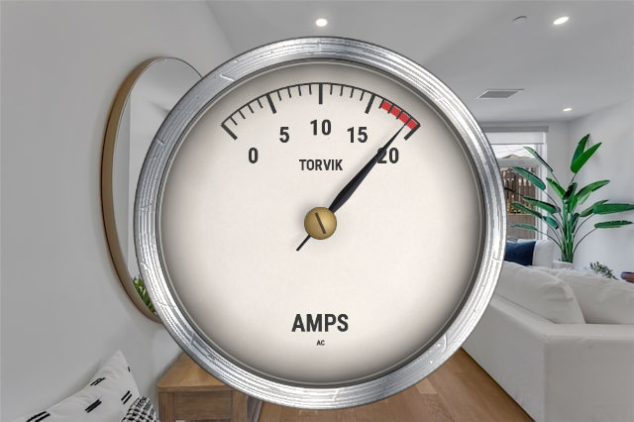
19 A
